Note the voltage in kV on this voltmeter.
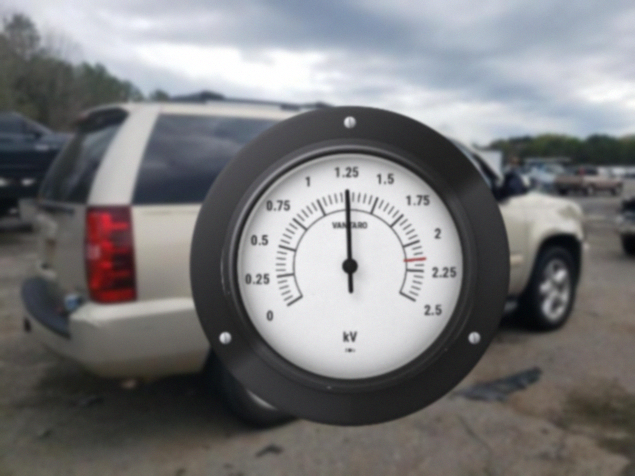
1.25 kV
